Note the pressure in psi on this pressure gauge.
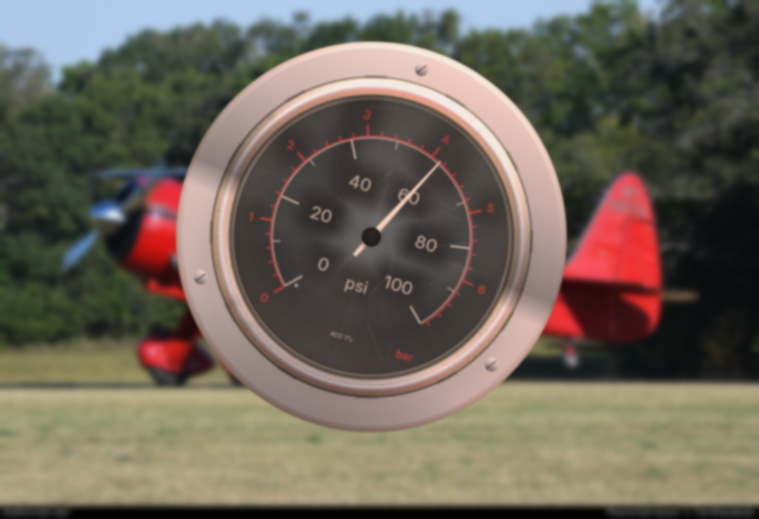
60 psi
